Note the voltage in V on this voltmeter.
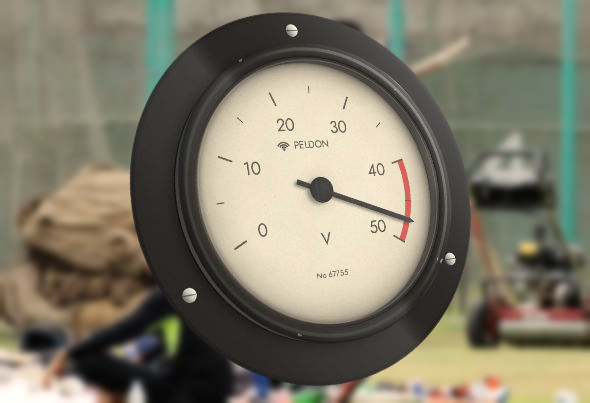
47.5 V
